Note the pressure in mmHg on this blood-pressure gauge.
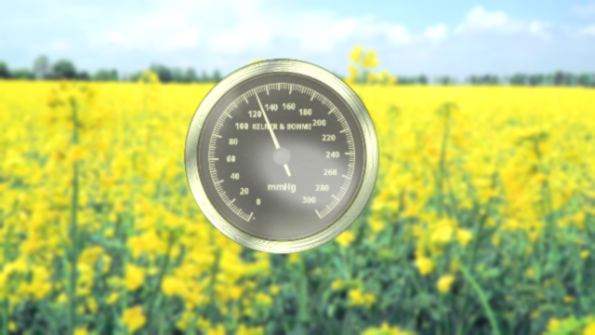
130 mmHg
